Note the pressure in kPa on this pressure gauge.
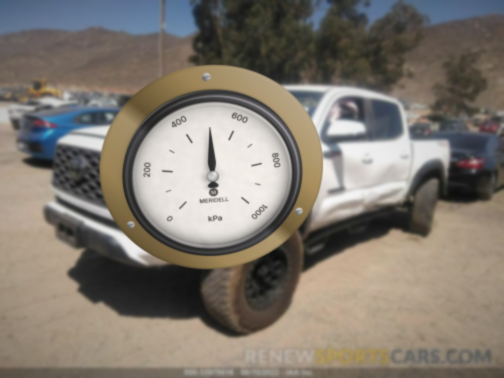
500 kPa
